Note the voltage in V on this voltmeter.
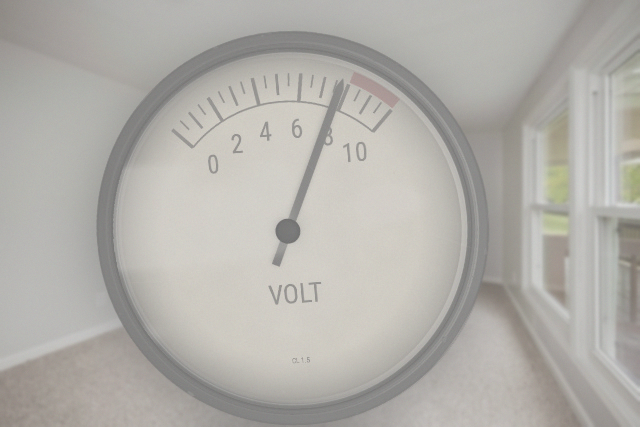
7.75 V
